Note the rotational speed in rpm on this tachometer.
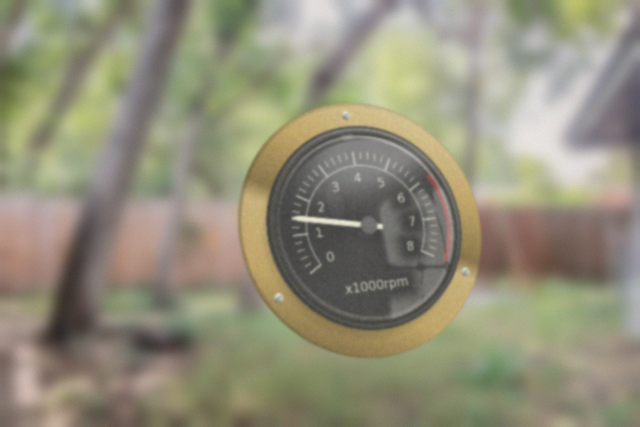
1400 rpm
